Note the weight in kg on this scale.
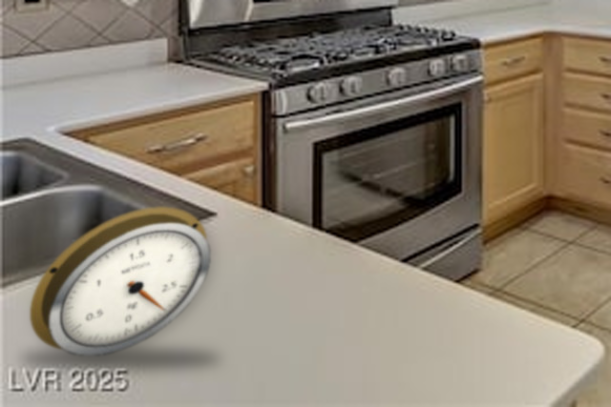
2.75 kg
